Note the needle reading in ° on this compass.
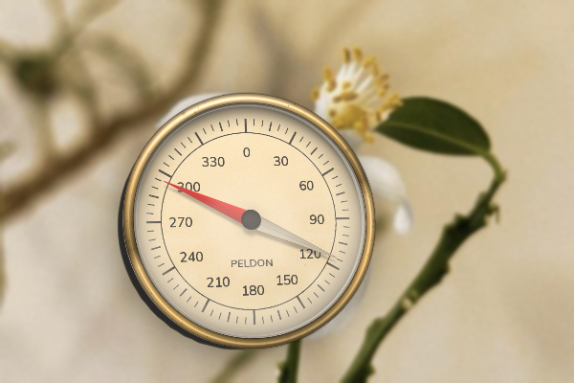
295 °
